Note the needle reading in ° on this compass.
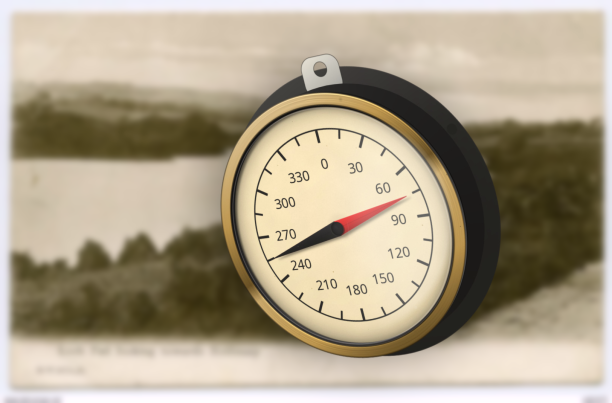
75 °
